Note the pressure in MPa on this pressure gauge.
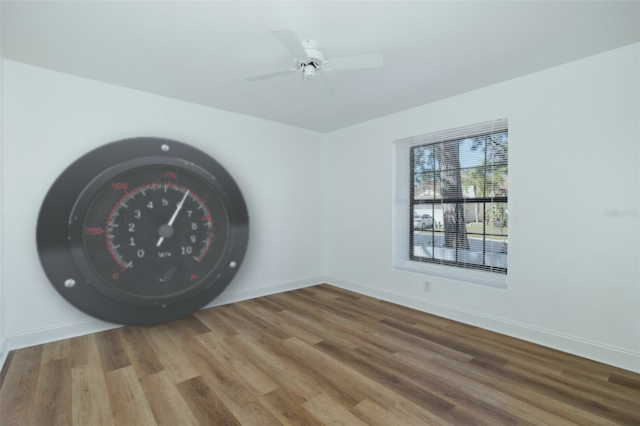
6 MPa
